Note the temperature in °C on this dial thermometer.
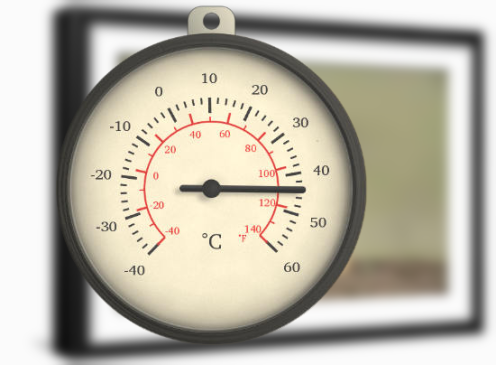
44 °C
